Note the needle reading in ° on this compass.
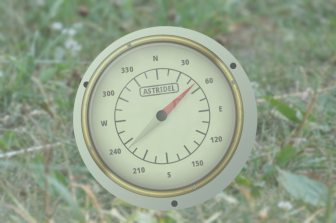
52.5 °
